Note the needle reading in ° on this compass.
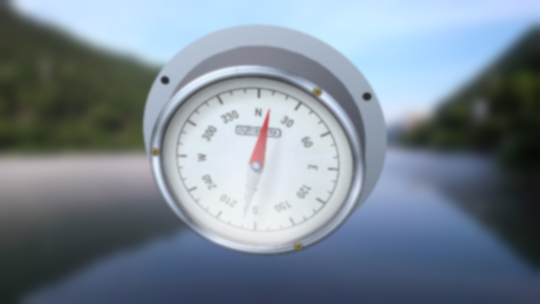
10 °
